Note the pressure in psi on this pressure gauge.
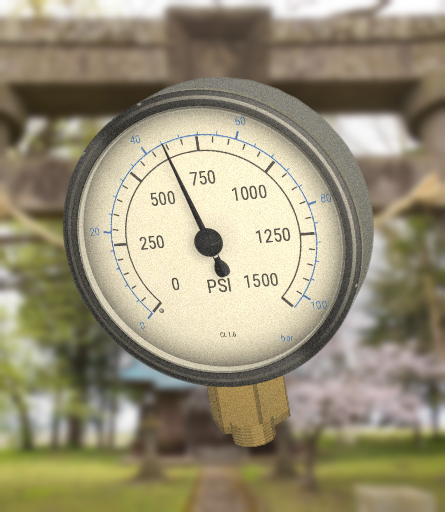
650 psi
